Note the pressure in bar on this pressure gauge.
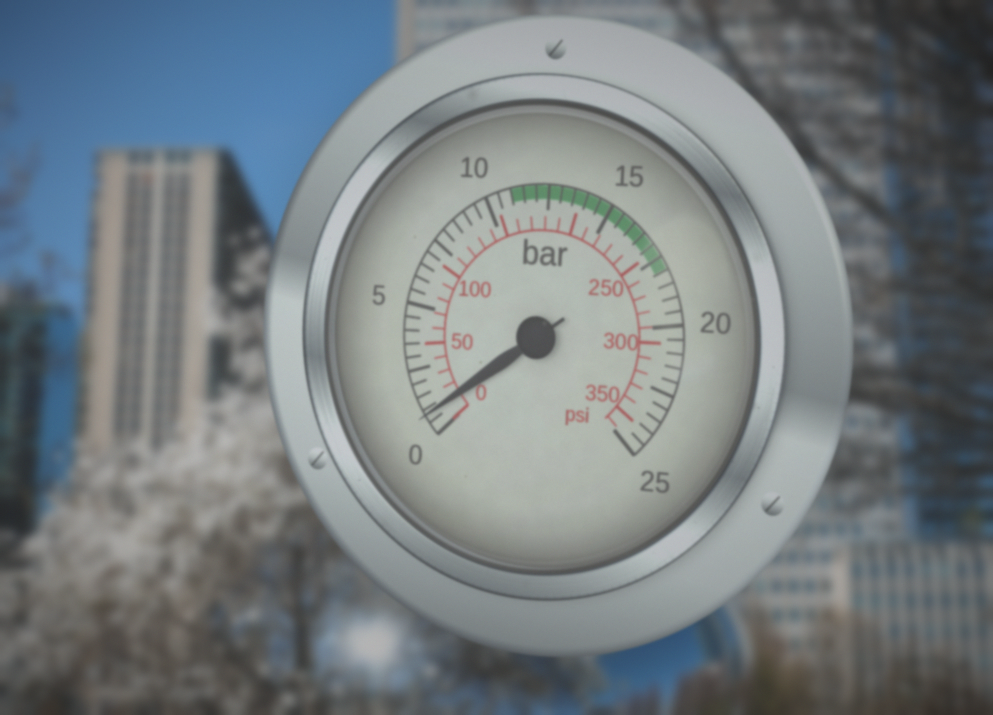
0.75 bar
